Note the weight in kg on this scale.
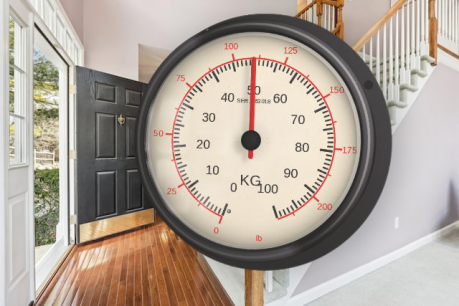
50 kg
